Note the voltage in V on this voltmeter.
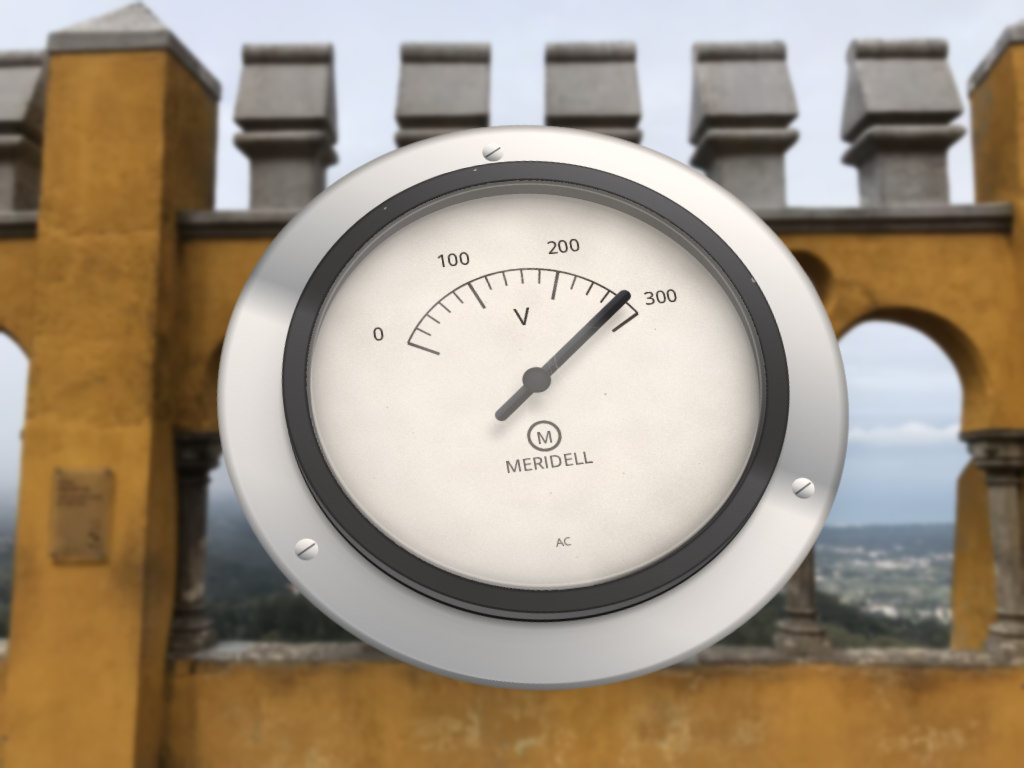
280 V
